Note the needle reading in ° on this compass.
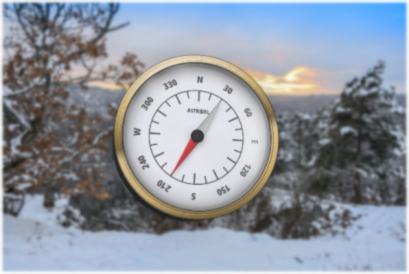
210 °
